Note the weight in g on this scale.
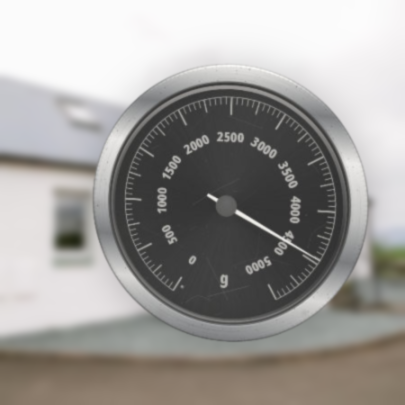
4450 g
